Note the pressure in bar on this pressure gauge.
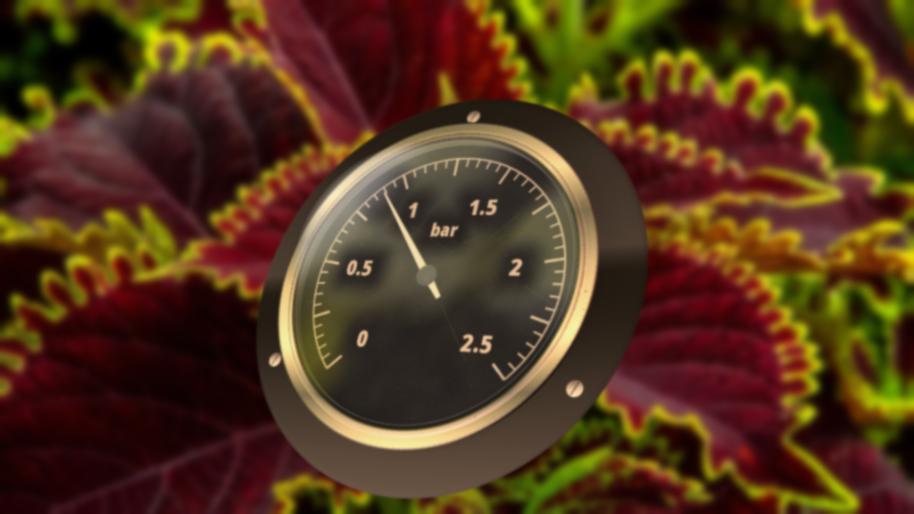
0.9 bar
